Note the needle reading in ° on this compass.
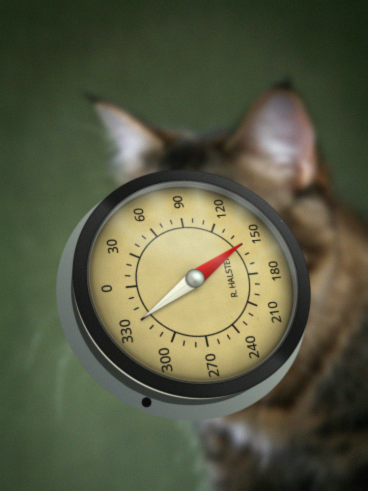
150 °
